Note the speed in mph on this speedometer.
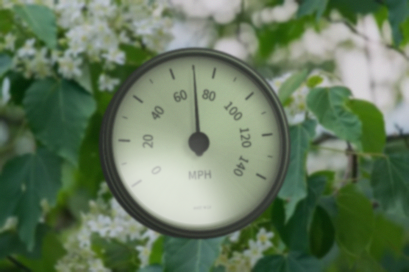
70 mph
